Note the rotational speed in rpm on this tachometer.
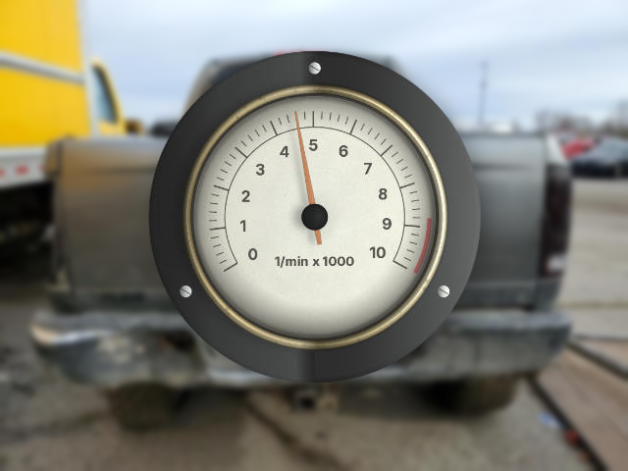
4600 rpm
